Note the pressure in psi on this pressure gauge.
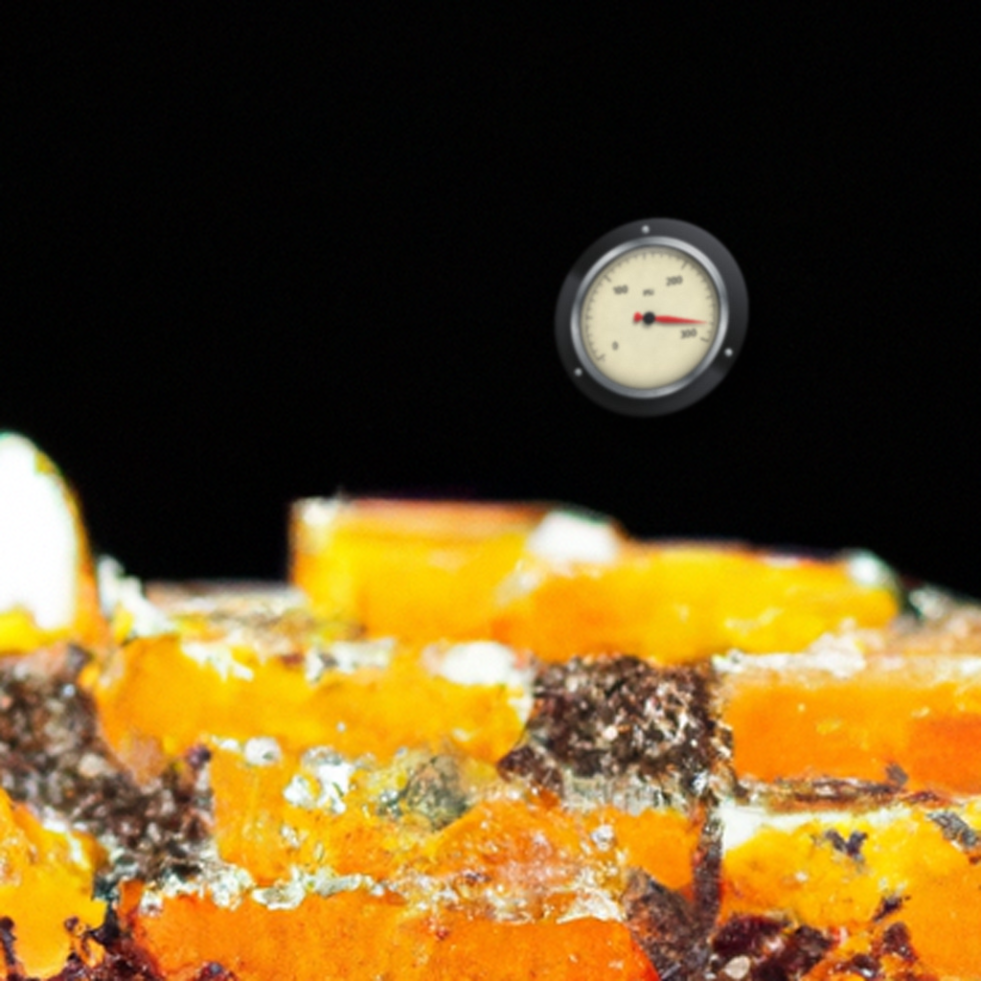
280 psi
